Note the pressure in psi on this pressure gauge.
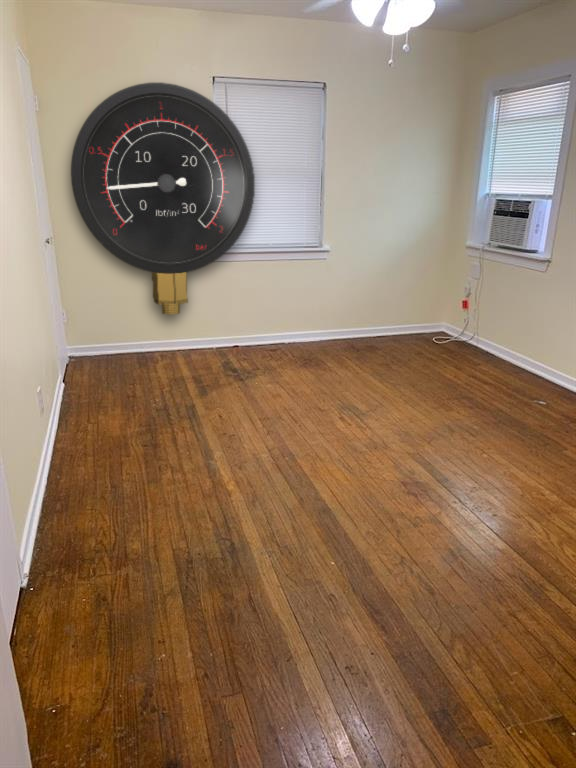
4 psi
